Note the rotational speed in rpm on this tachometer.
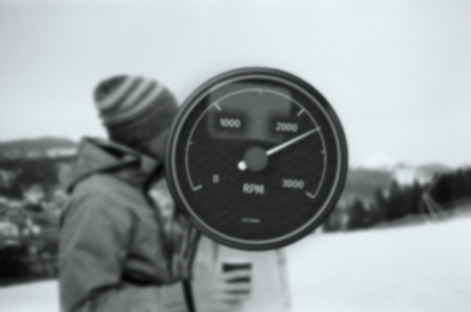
2250 rpm
